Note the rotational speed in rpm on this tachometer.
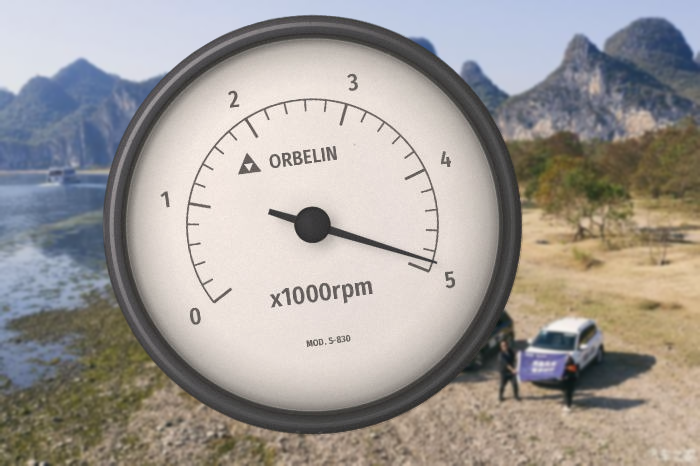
4900 rpm
